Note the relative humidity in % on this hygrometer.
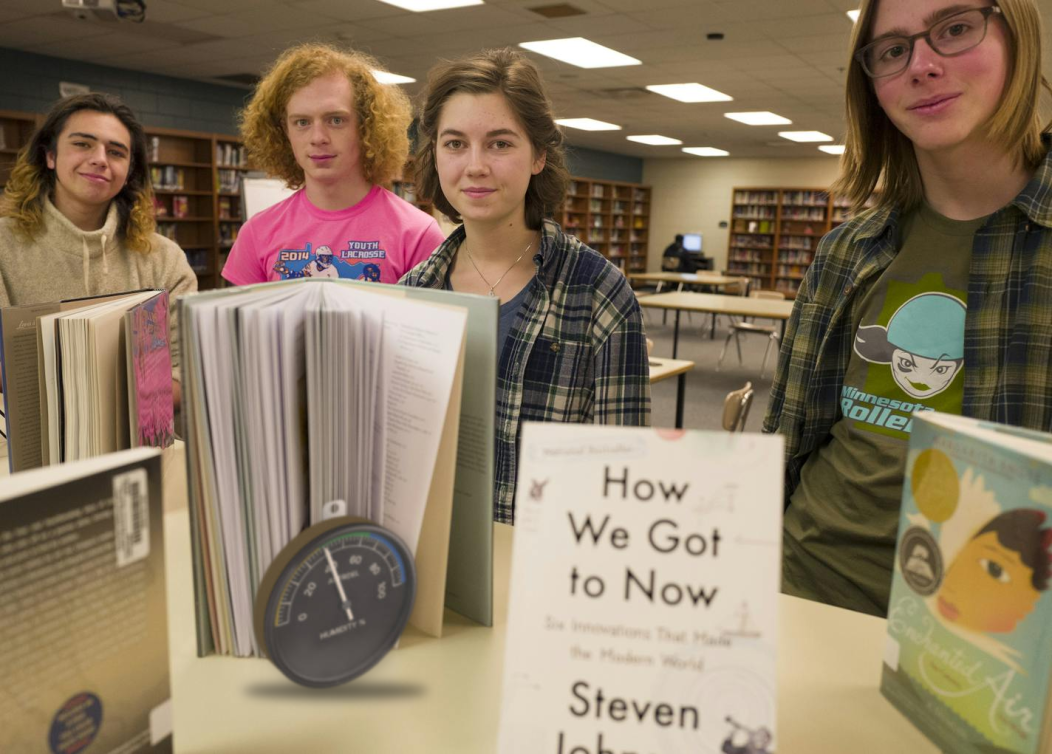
40 %
